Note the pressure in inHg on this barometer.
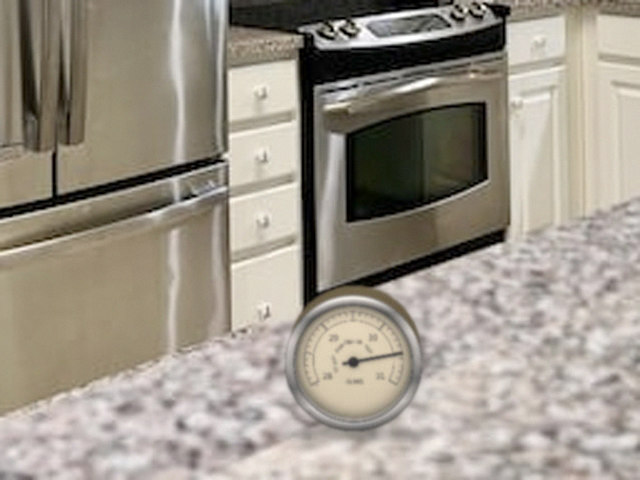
30.5 inHg
